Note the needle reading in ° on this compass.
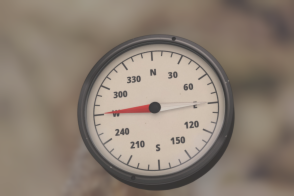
270 °
